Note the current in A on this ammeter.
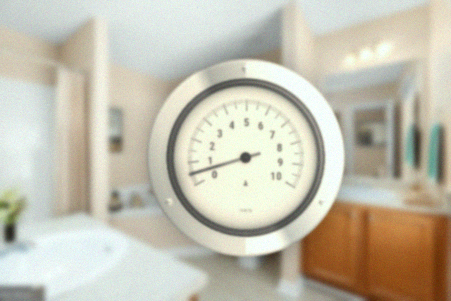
0.5 A
